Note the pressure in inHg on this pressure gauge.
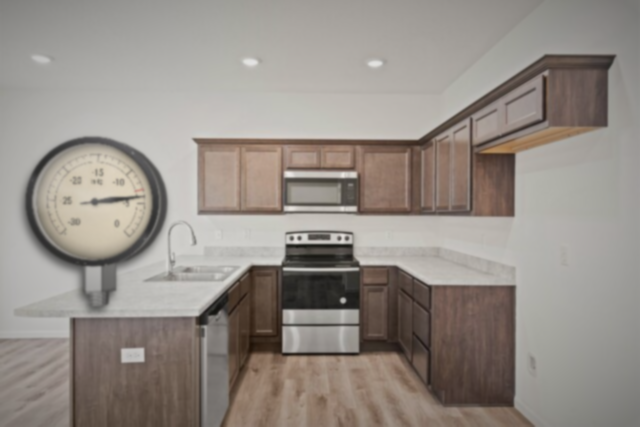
-6 inHg
